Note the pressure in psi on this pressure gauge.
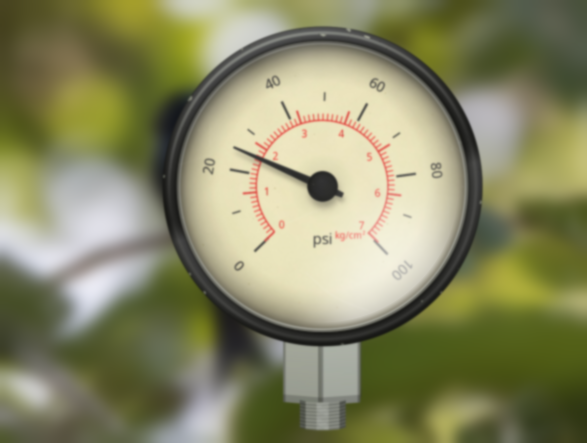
25 psi
